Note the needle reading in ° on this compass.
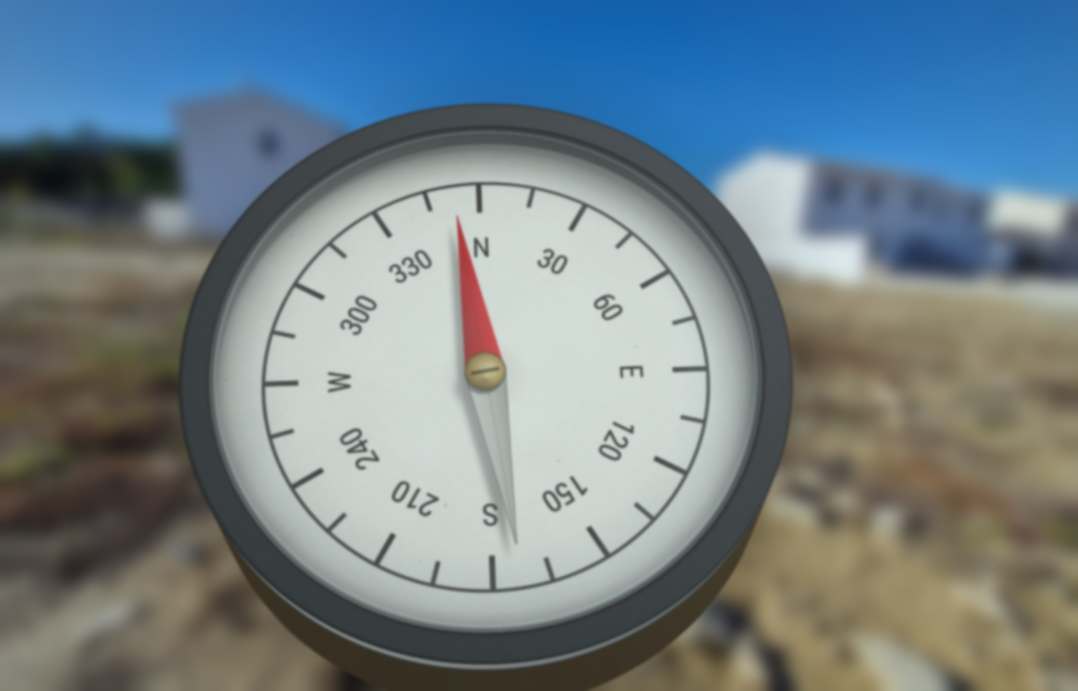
352.5 °
